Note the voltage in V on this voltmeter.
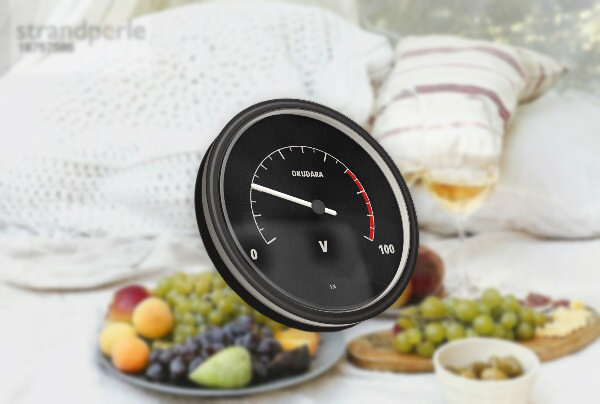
20 V
